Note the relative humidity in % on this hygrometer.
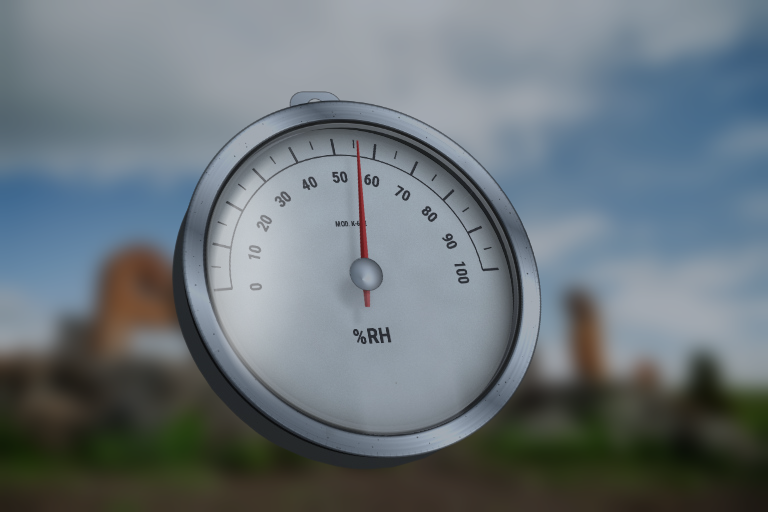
55 %
